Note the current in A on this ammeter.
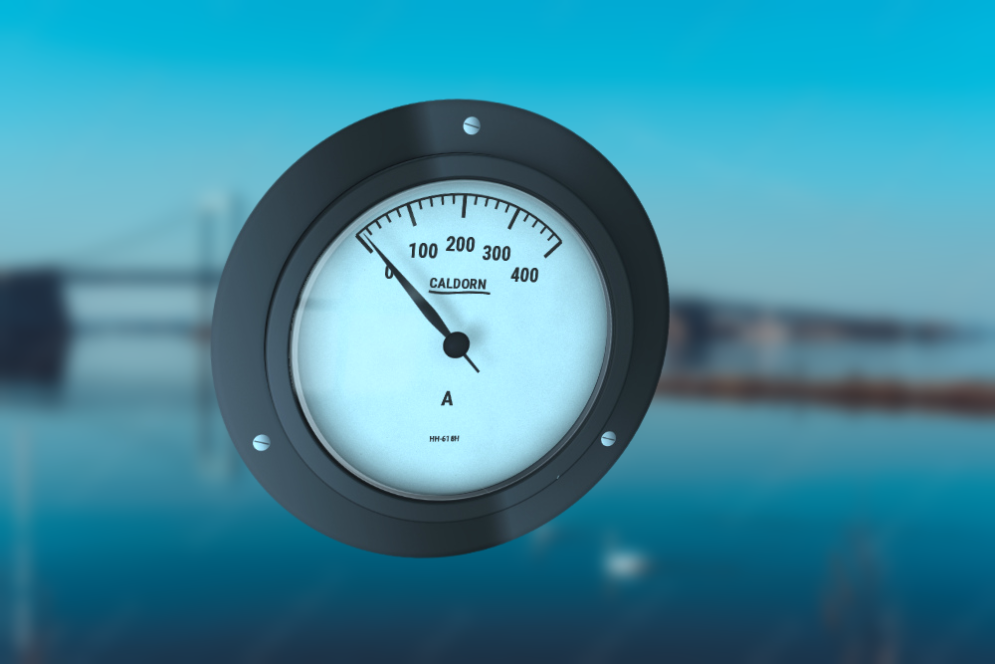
10 A
